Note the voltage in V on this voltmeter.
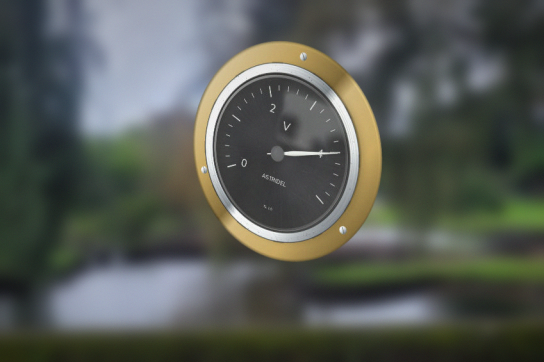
4 V
